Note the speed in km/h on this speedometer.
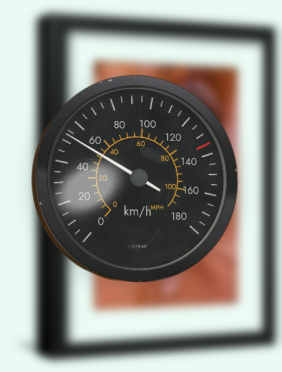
52.5 km/h
